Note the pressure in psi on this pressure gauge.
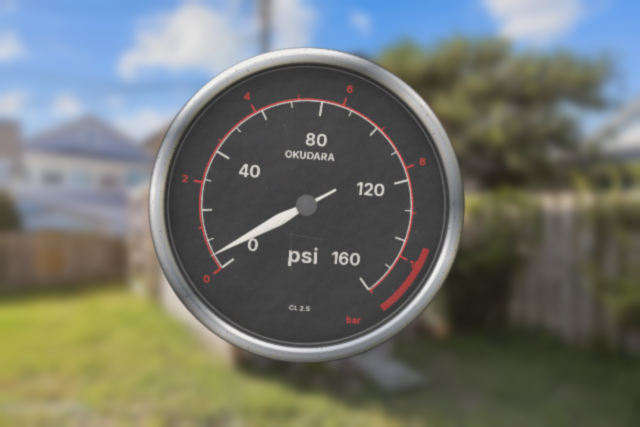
5 psi
